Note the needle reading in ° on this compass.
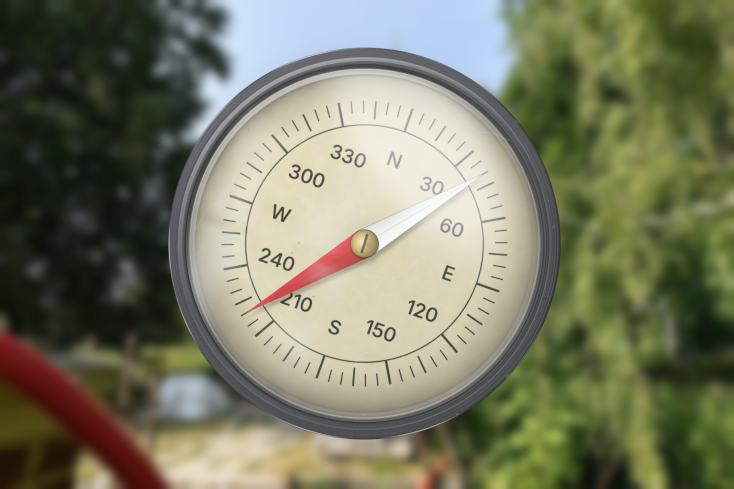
220 °
